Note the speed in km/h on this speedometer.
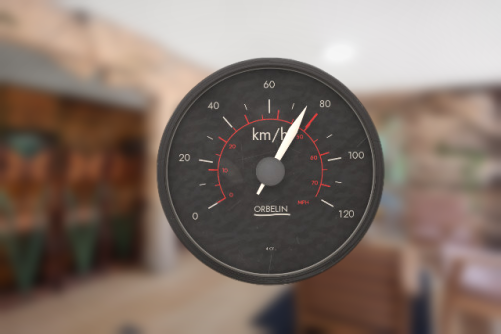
75 km/h
